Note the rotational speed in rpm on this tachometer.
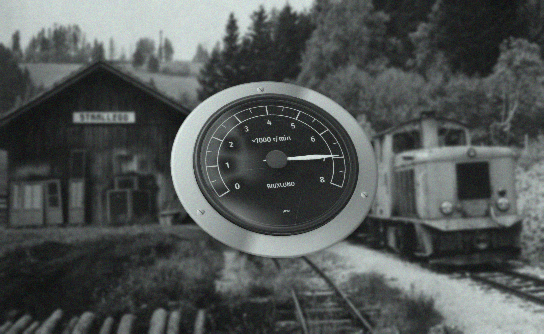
7000 rpm
